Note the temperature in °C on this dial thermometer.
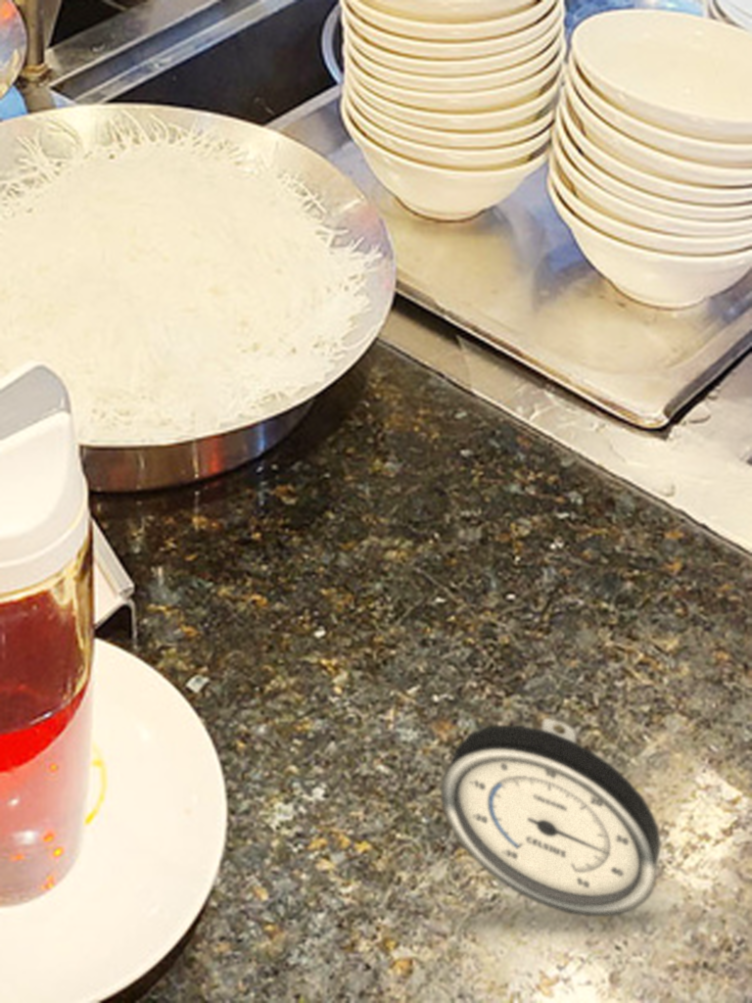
35 °C
